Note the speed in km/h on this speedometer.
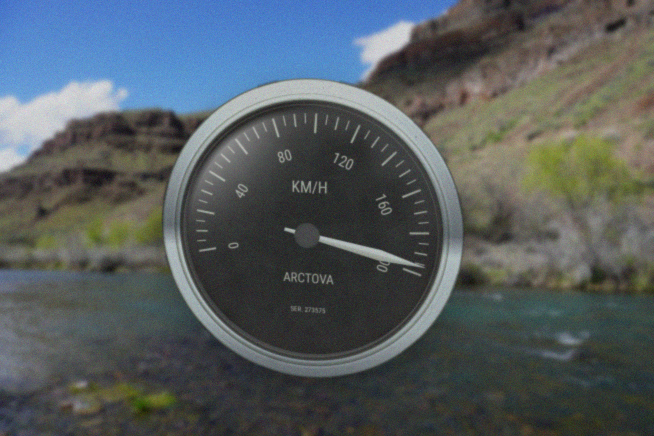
195 km/h
